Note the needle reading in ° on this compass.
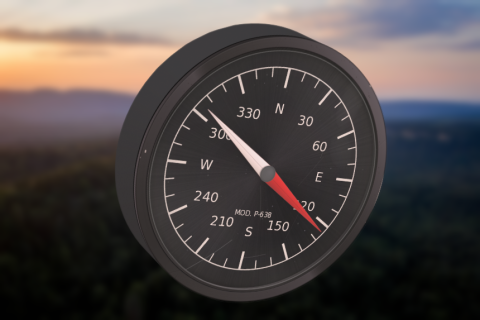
125 °
